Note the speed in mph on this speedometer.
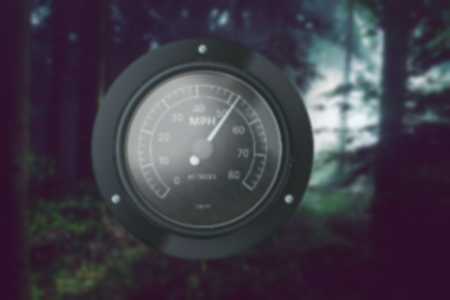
52 mph
